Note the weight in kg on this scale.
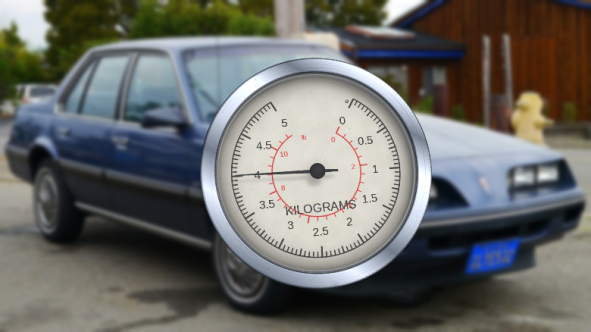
4 kg
